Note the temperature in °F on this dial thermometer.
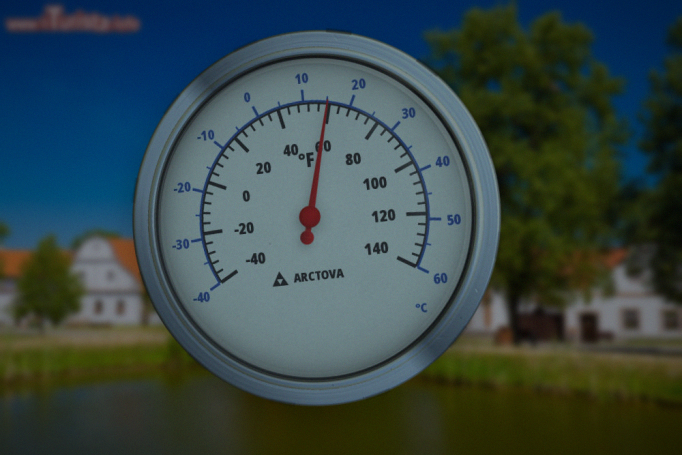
60 °F
